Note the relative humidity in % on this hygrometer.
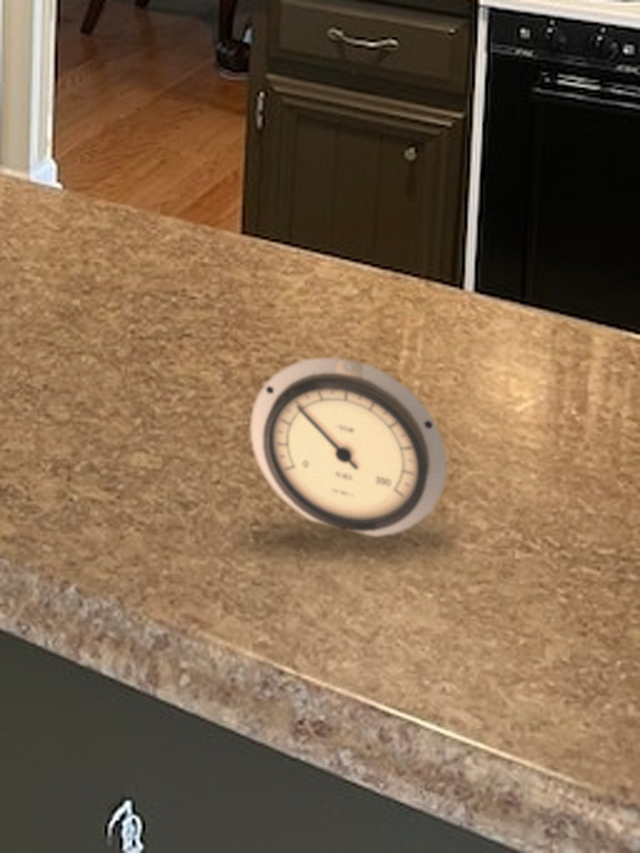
30 %
